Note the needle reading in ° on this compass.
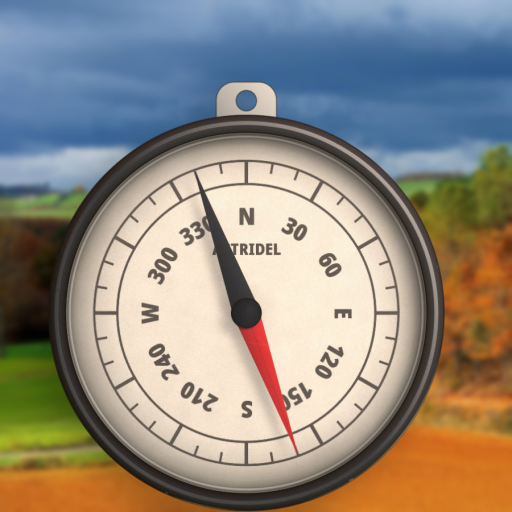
160 °
